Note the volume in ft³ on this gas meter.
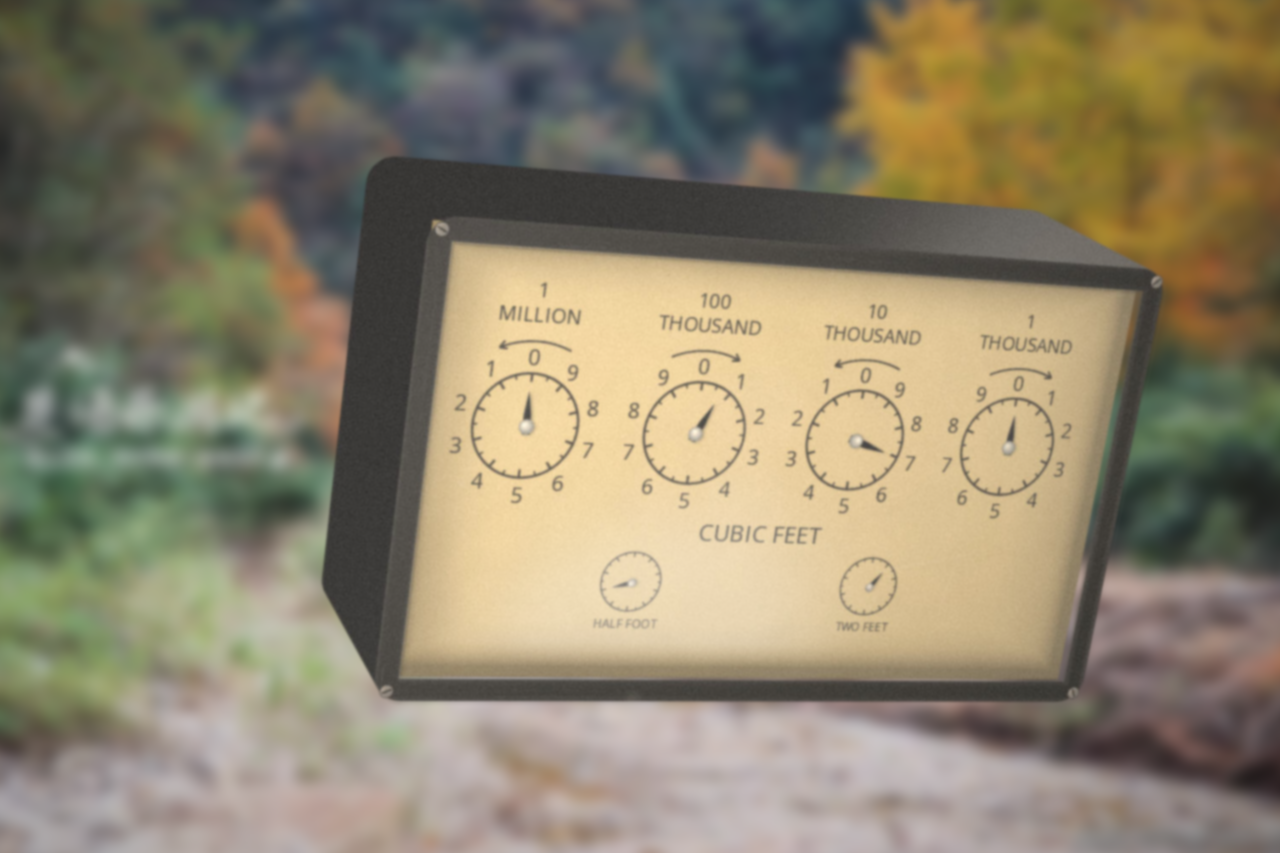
7000 ft³
